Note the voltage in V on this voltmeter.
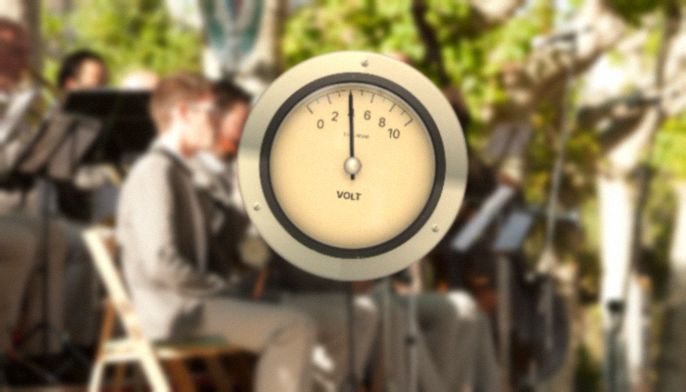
4 V
